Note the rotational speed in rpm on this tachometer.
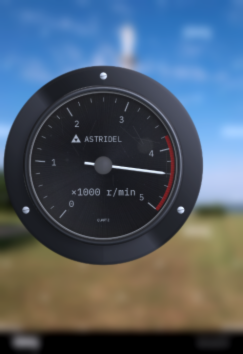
4400 rpm
